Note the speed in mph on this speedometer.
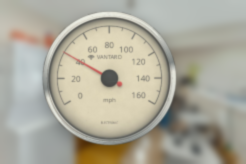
40 mph
